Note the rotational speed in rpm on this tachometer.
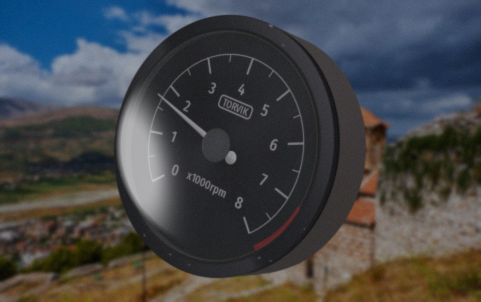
1750 rpm
